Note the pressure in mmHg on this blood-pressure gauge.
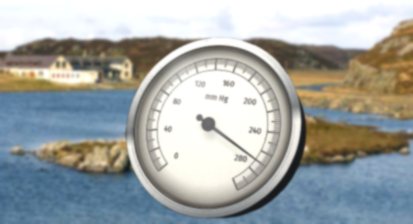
270 mmHg
